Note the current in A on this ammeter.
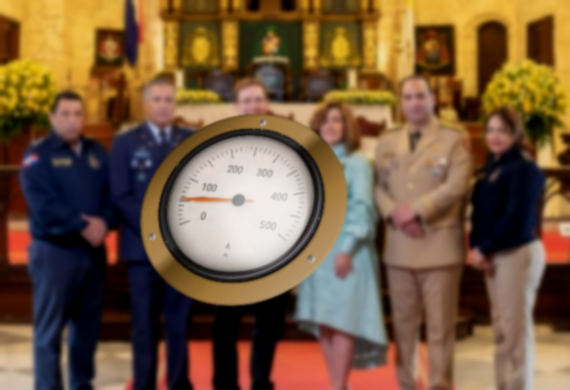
50 A
